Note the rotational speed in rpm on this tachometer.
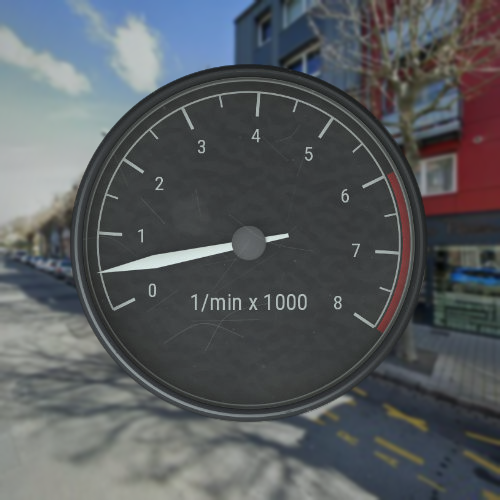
500 rpm
